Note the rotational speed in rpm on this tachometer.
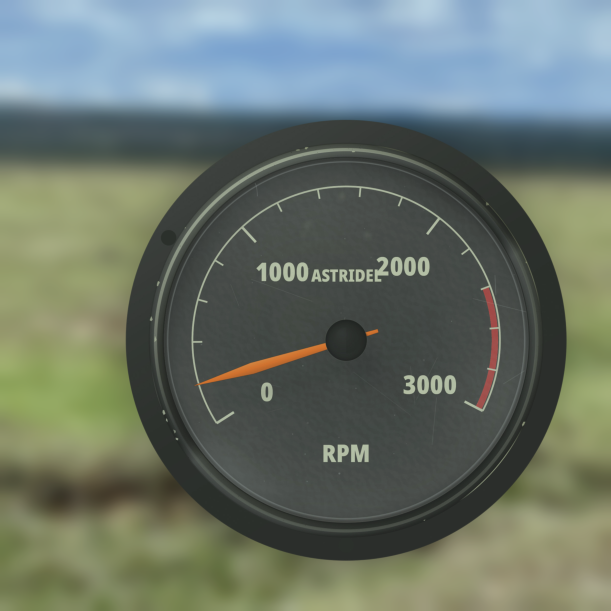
200 rpm
